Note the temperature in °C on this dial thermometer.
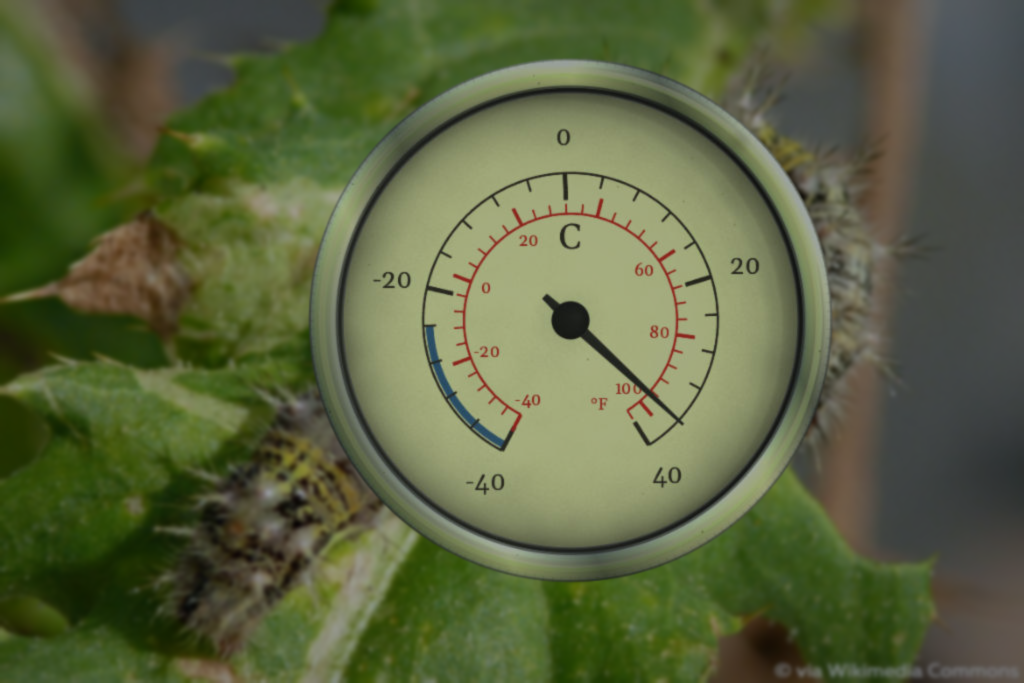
36 °C
